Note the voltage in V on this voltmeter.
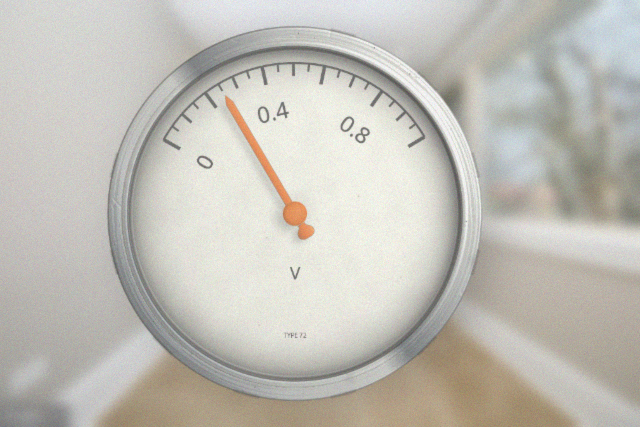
0.25 V
